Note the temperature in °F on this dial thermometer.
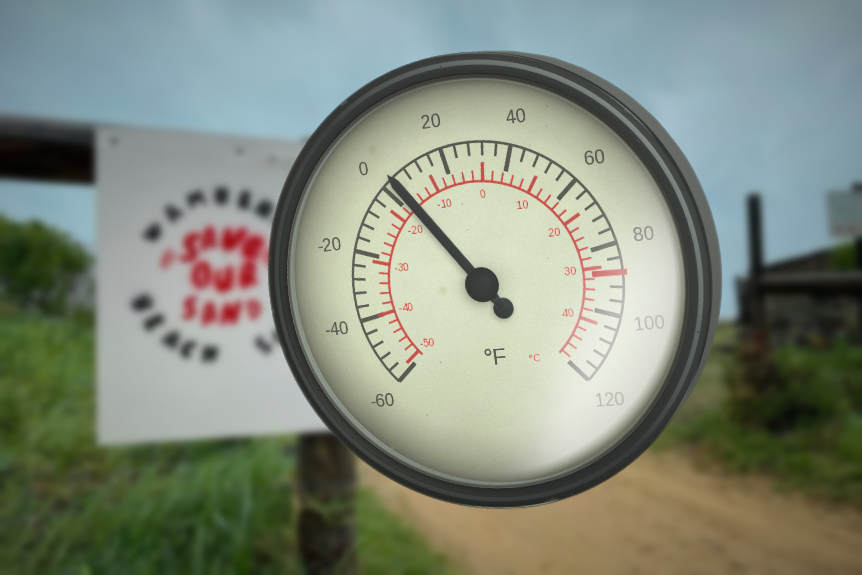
4 °F
